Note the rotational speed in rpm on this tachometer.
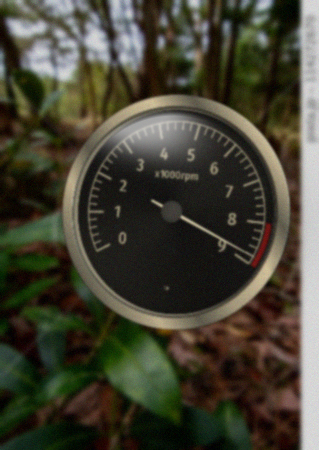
8800 rpm
